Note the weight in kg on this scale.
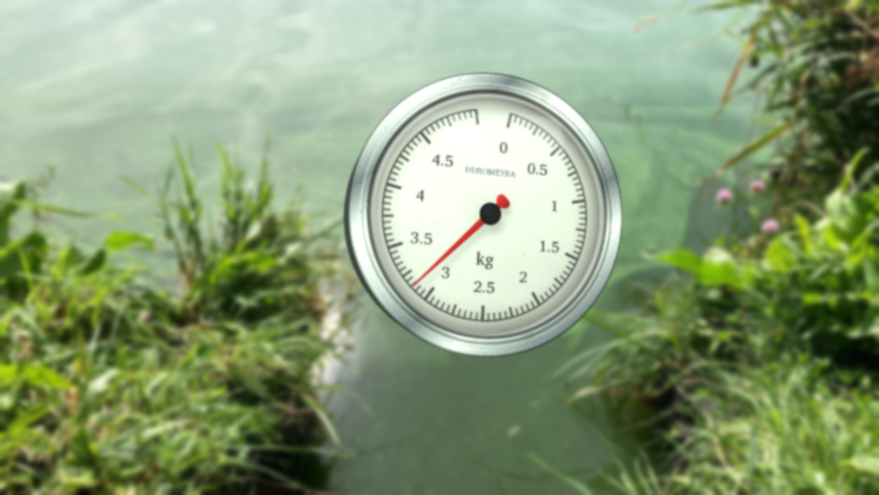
3.15 kg
